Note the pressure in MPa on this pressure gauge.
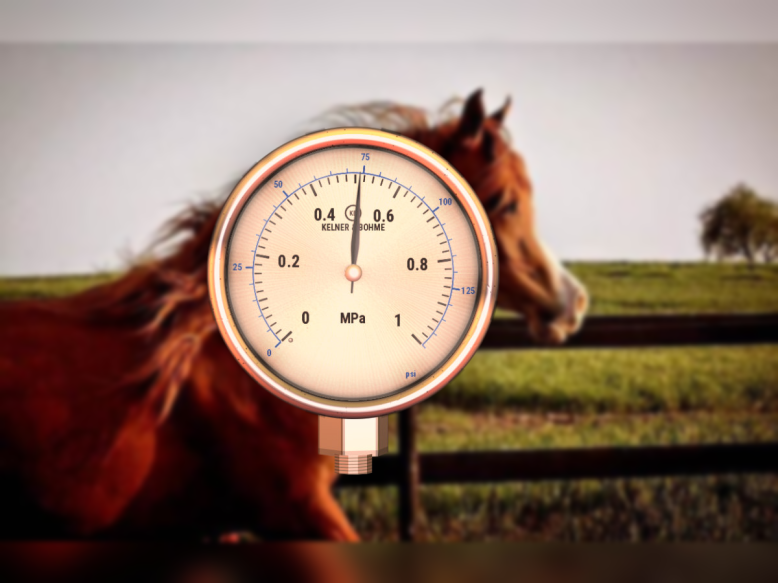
0.51 MPa
